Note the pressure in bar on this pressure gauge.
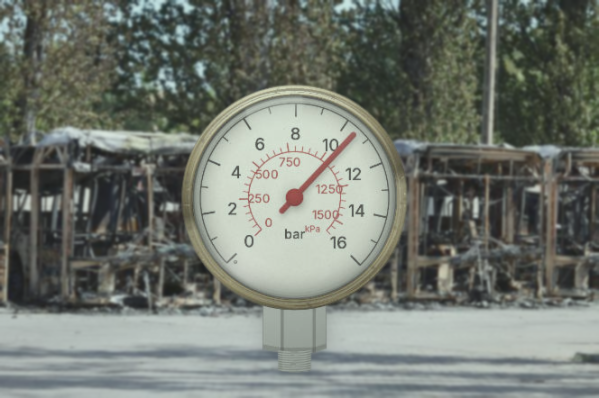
10.5 bar
